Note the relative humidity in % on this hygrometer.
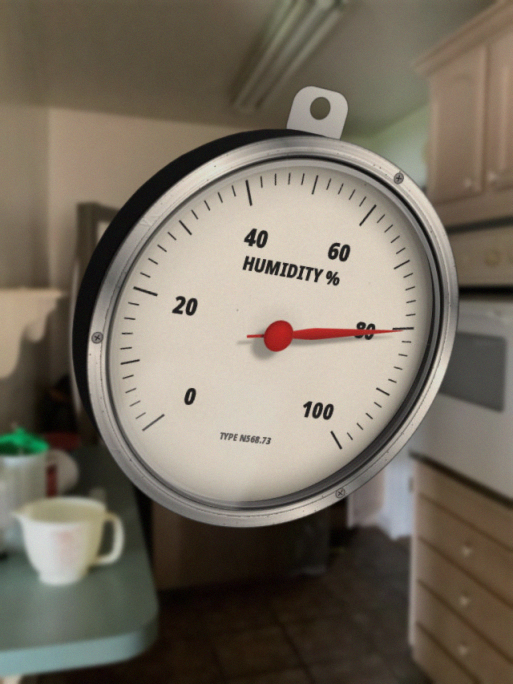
80 %
